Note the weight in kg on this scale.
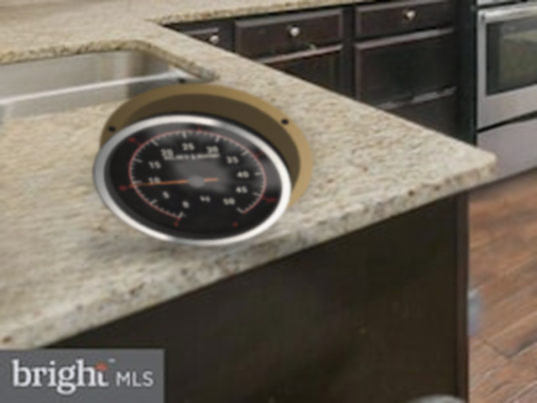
10 kg
